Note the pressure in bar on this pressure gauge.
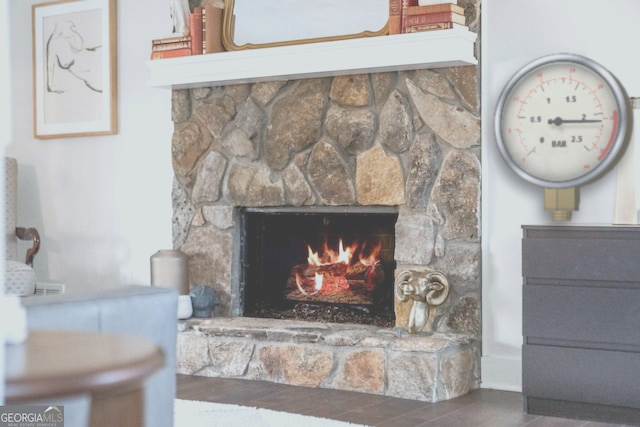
2.1 bar
